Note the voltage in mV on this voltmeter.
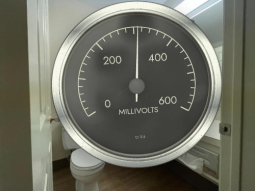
310 mV
